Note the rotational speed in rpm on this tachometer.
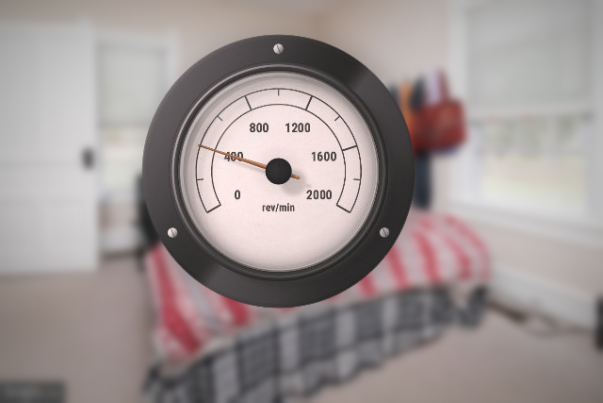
400 rpm
